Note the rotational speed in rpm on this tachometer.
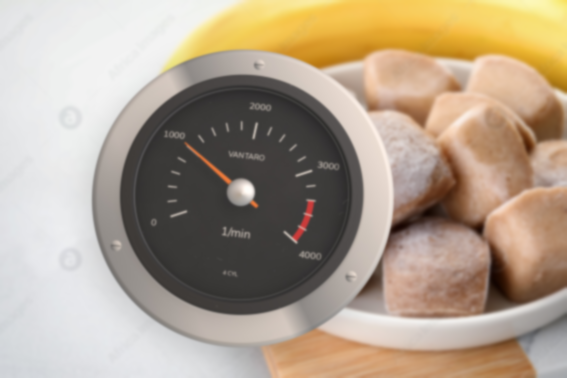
1000 rpm
